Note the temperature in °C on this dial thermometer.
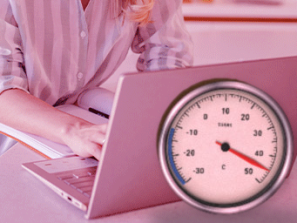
45 °C
